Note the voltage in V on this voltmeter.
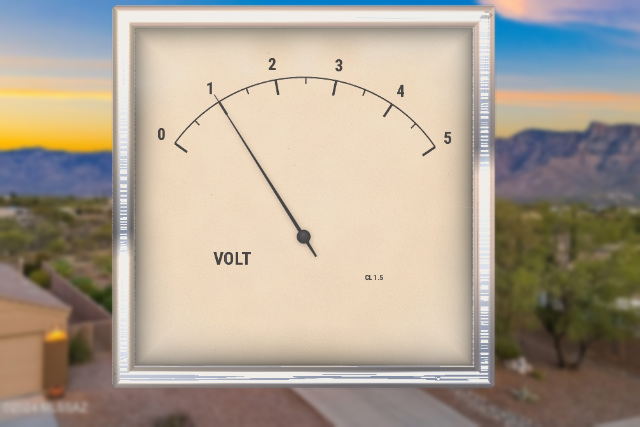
1 V
